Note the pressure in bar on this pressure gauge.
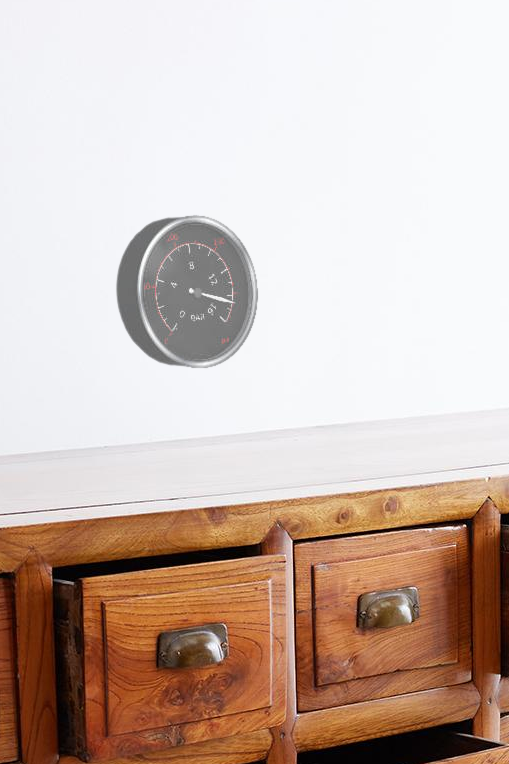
14.5 bar
